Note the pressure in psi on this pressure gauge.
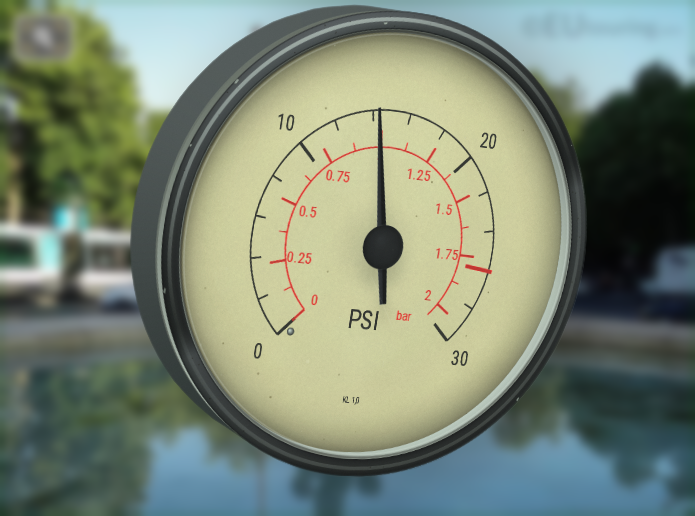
14 psi
